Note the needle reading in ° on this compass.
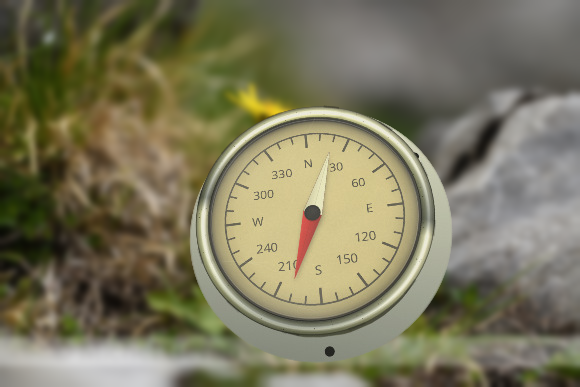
200 °
